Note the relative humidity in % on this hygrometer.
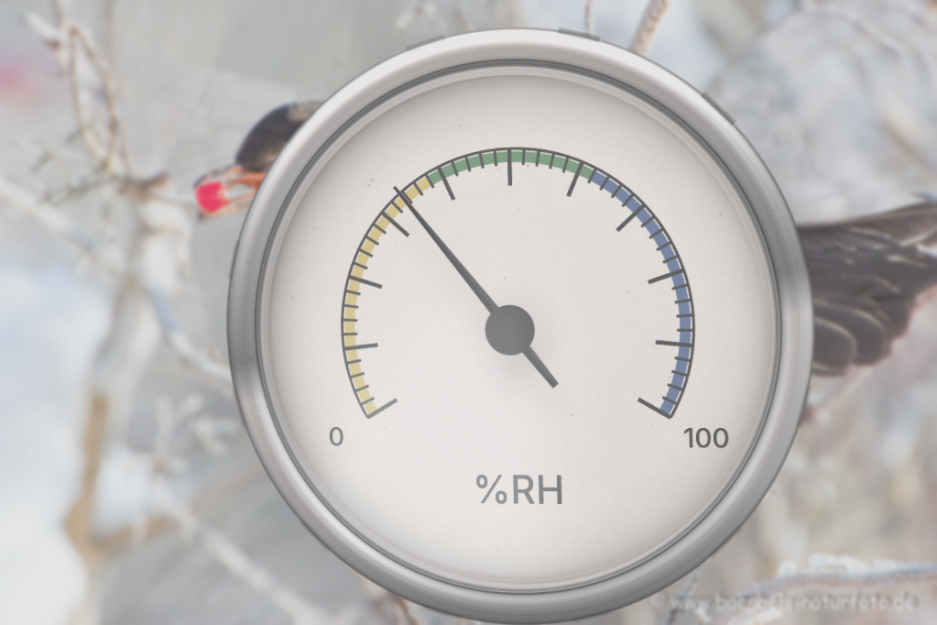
34 %
